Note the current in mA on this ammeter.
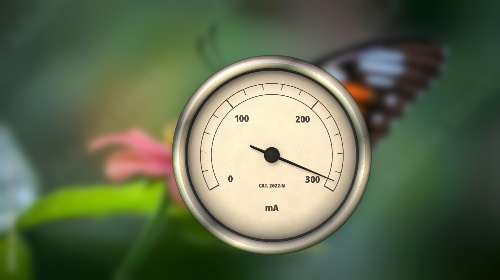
290 mA
